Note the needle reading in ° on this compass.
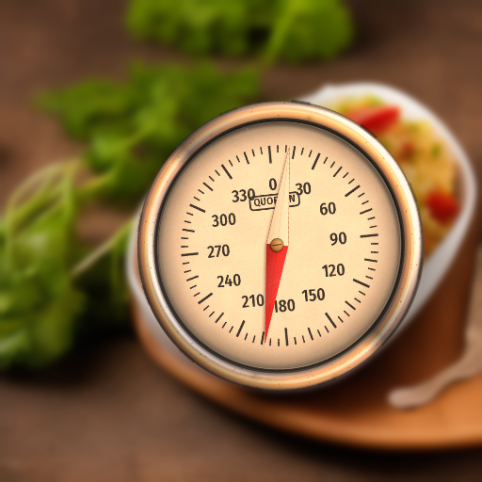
192.5 °
